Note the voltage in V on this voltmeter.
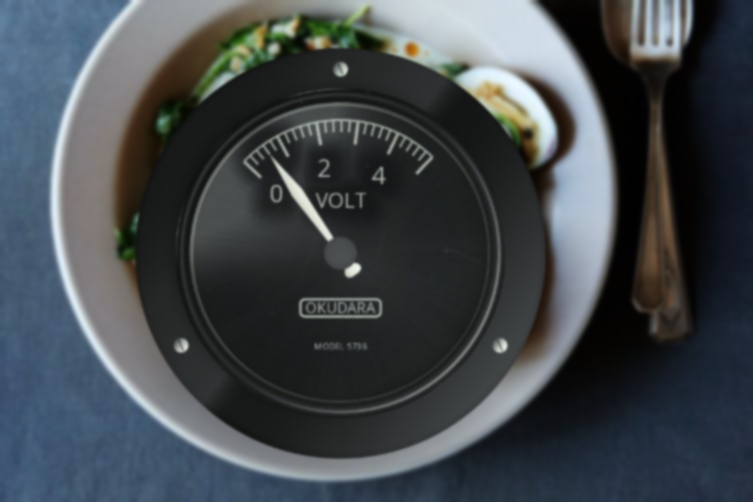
0.6 V
